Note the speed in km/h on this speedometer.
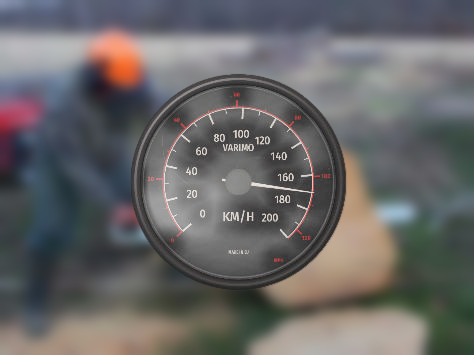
170 km/h
